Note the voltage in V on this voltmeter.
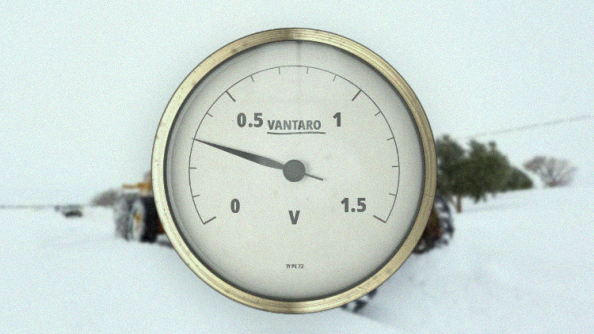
0.3 V
